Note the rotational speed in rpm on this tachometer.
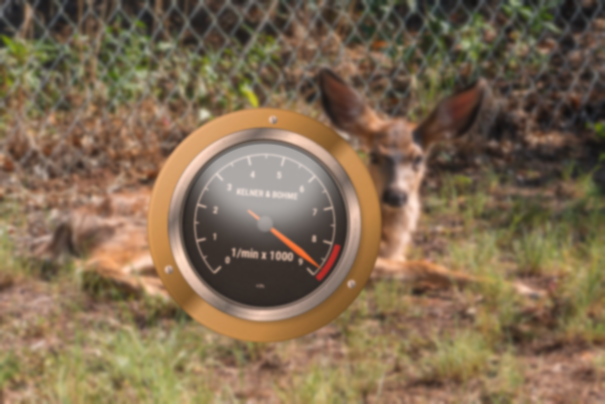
8750 rpm
